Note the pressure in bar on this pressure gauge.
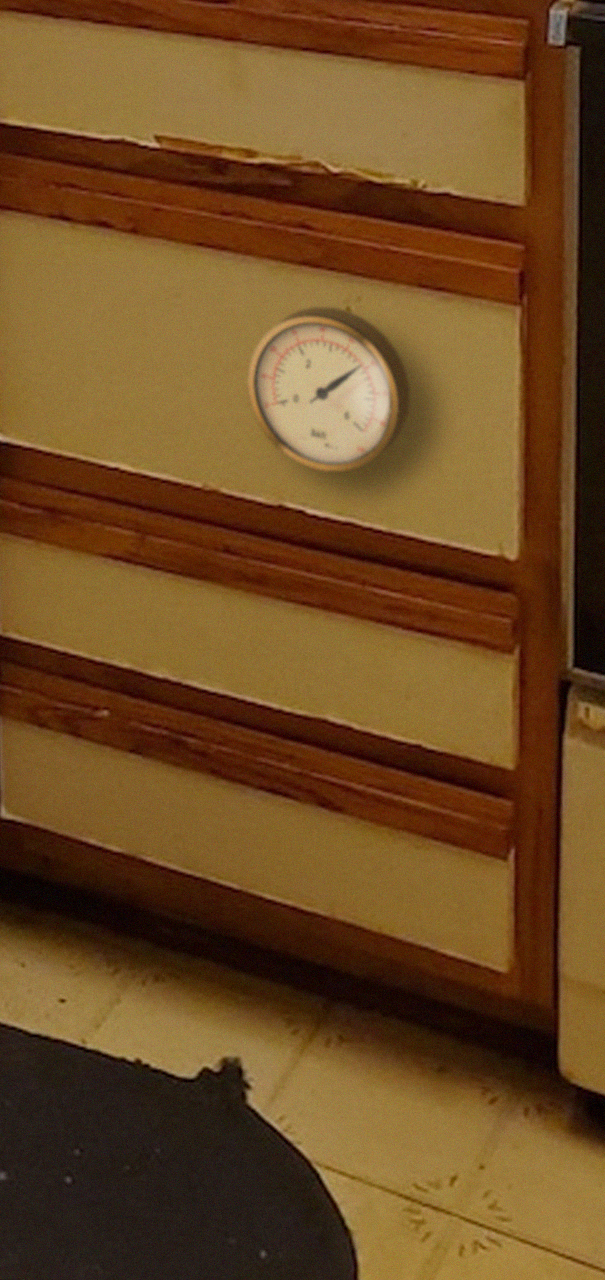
4 bar
